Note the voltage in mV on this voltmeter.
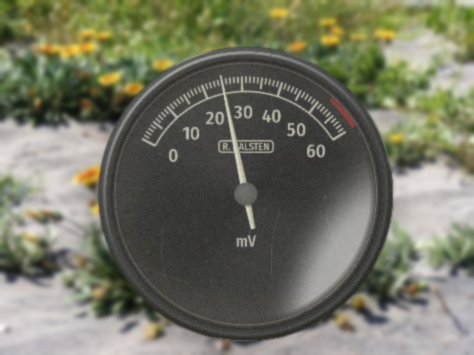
25 mV
